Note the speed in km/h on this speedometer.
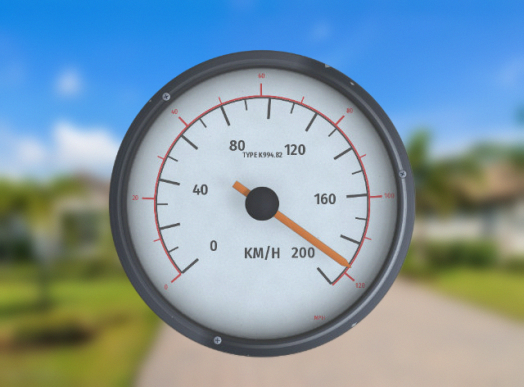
190 km/h
